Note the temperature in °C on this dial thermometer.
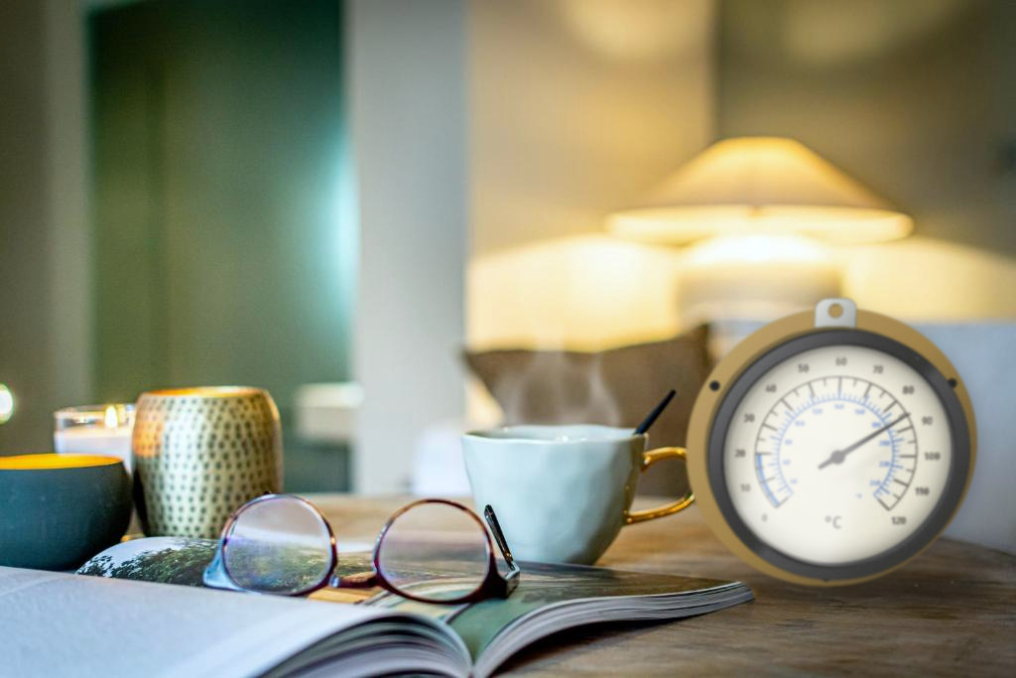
85 °C
